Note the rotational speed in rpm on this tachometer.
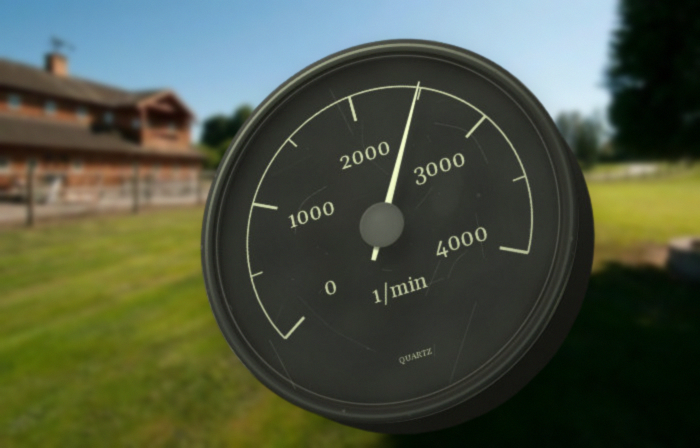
2500 rpm
